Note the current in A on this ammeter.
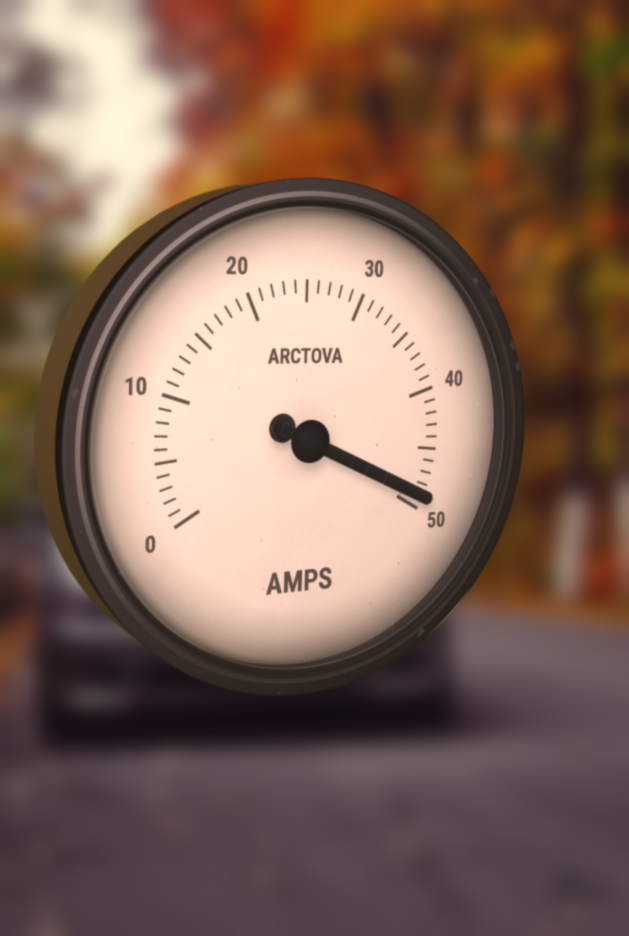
49 A
